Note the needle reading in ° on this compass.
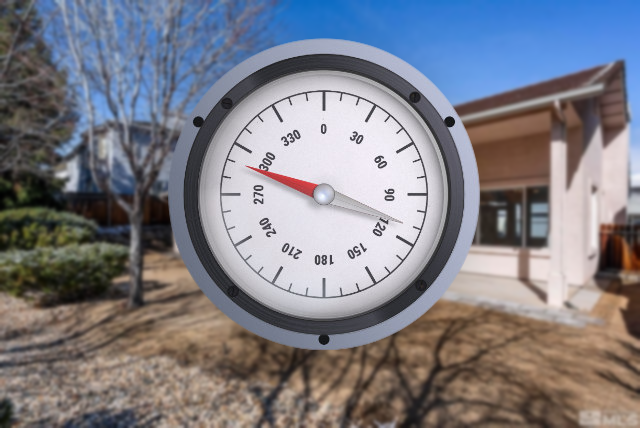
290 °
